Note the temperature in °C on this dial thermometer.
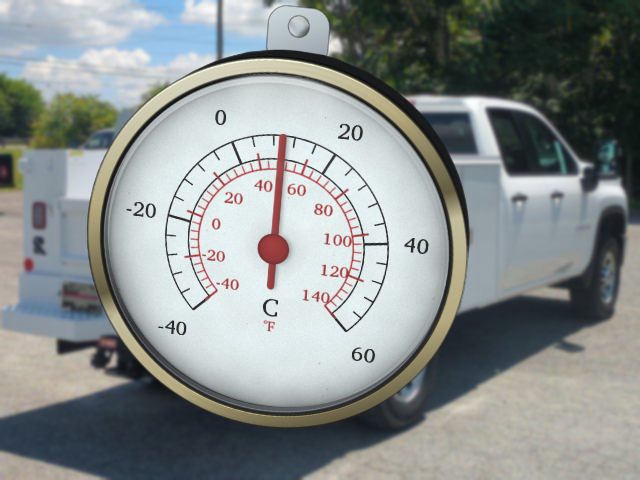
10 °C
